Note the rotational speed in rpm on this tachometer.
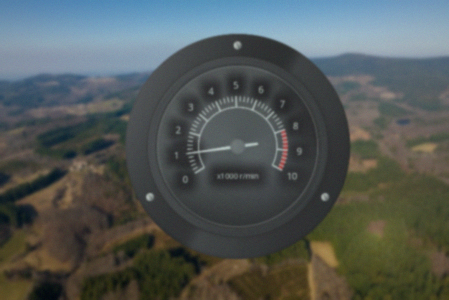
1000 rpm
